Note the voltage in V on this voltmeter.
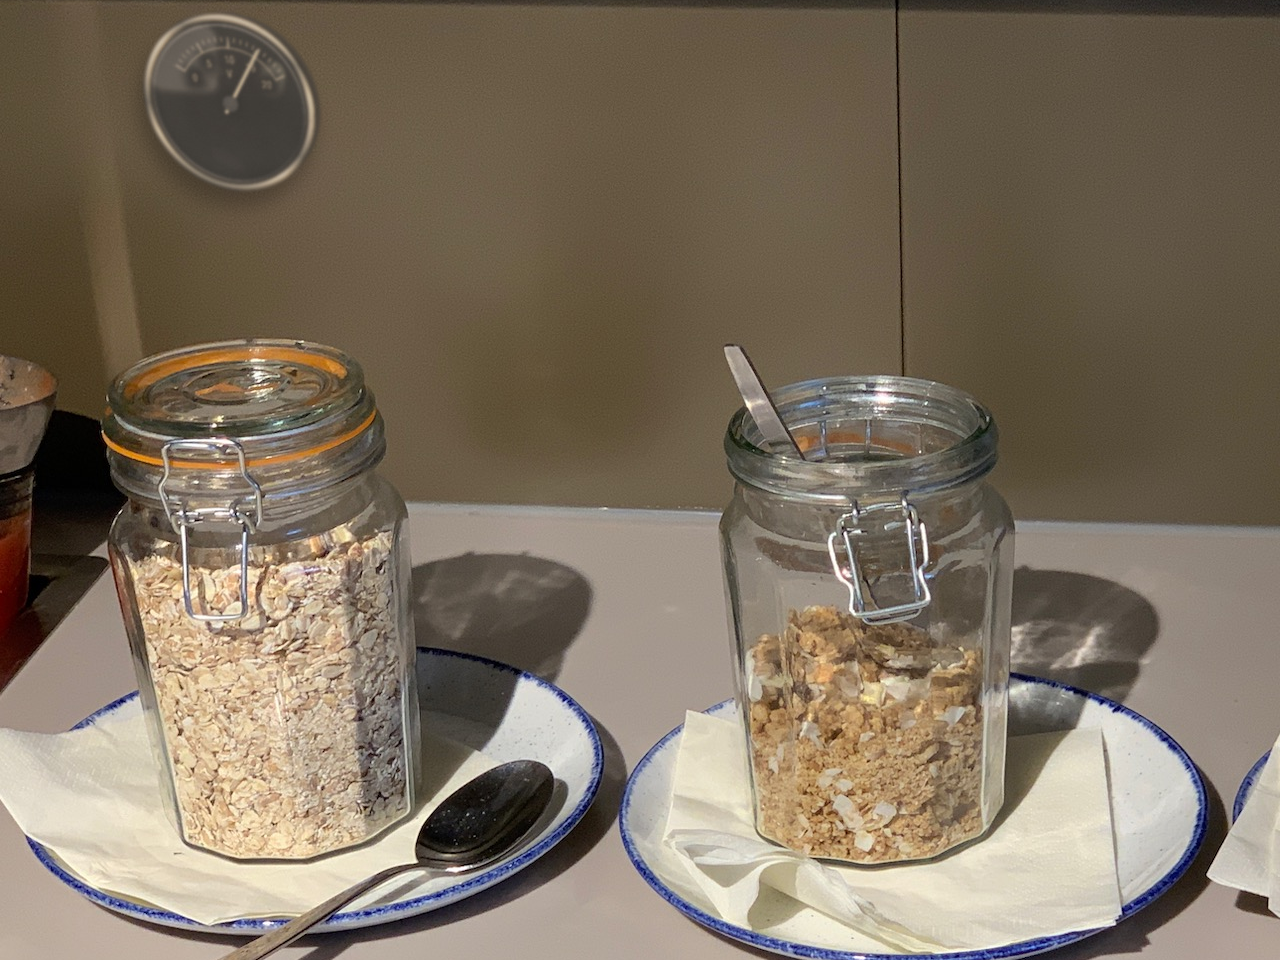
15 V
